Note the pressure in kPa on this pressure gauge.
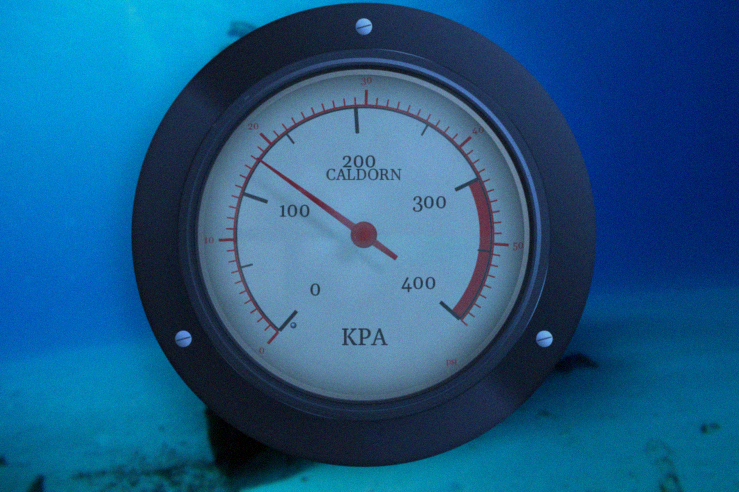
125 kPa
